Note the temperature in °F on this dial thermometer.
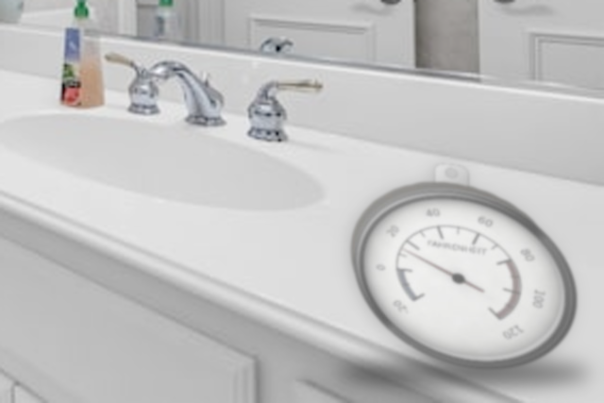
15 °F
